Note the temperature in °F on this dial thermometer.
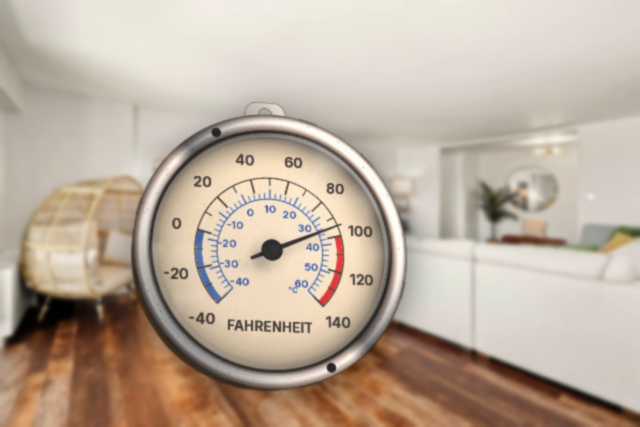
95 °F
